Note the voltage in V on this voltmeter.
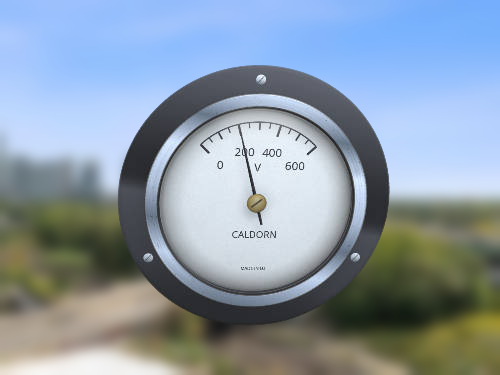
200 V
